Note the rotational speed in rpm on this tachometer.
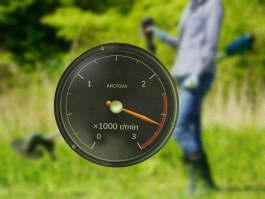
2625 rpm
